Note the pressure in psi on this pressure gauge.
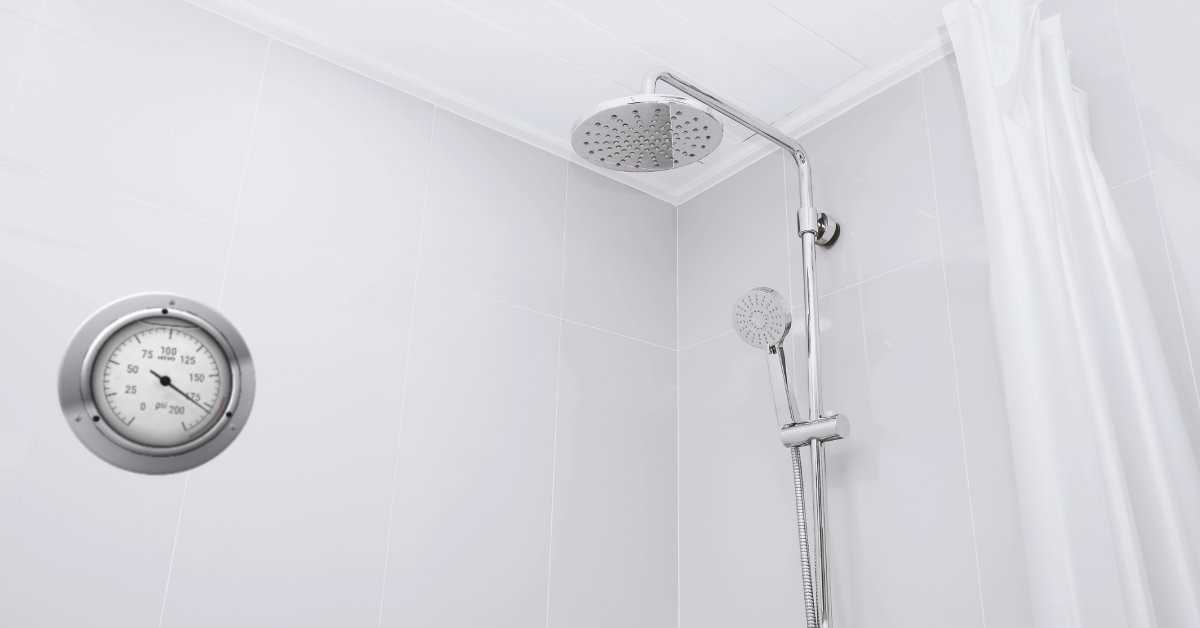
180 psi
